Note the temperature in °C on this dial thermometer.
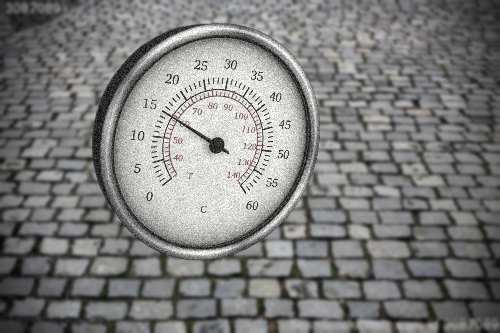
15 °C
